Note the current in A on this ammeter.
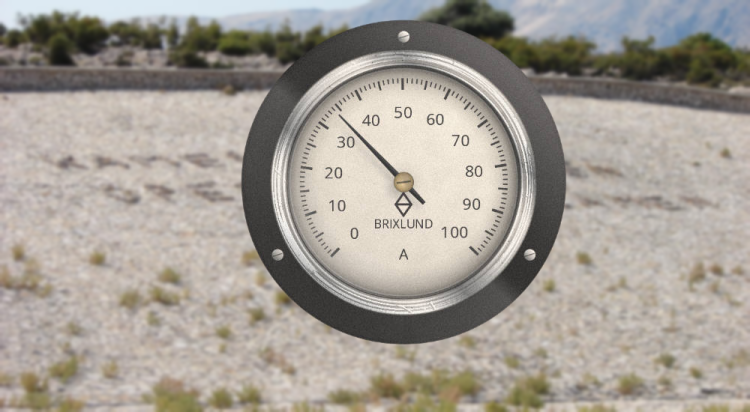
34 A
